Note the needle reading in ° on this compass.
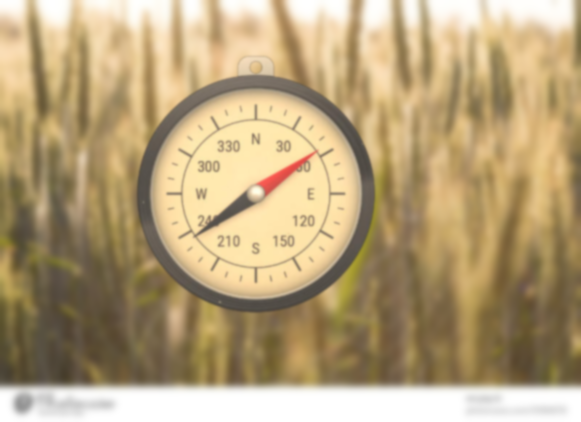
55 °
